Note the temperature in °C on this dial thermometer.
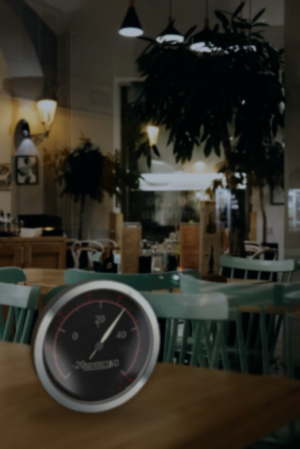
30 °C
